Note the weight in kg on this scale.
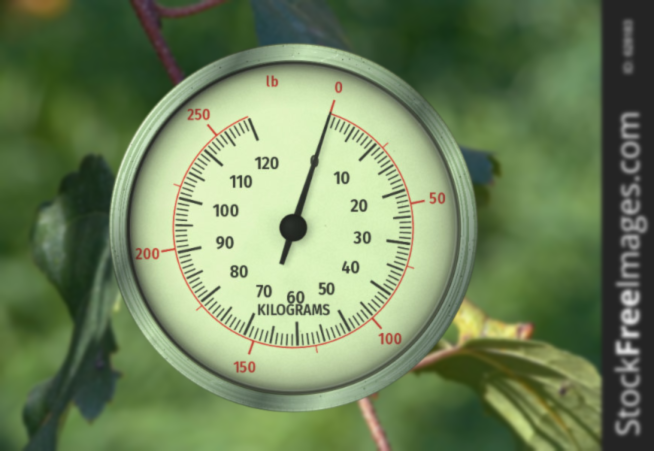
0 kg
